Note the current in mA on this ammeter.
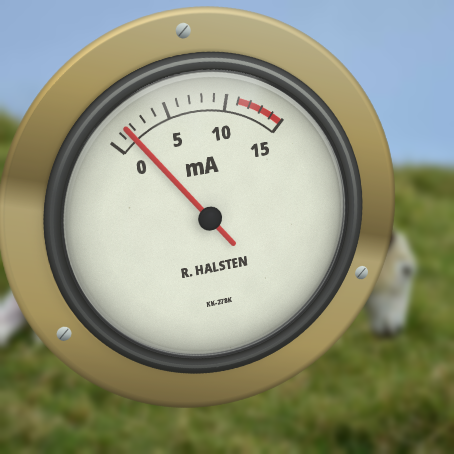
1.5 mA
